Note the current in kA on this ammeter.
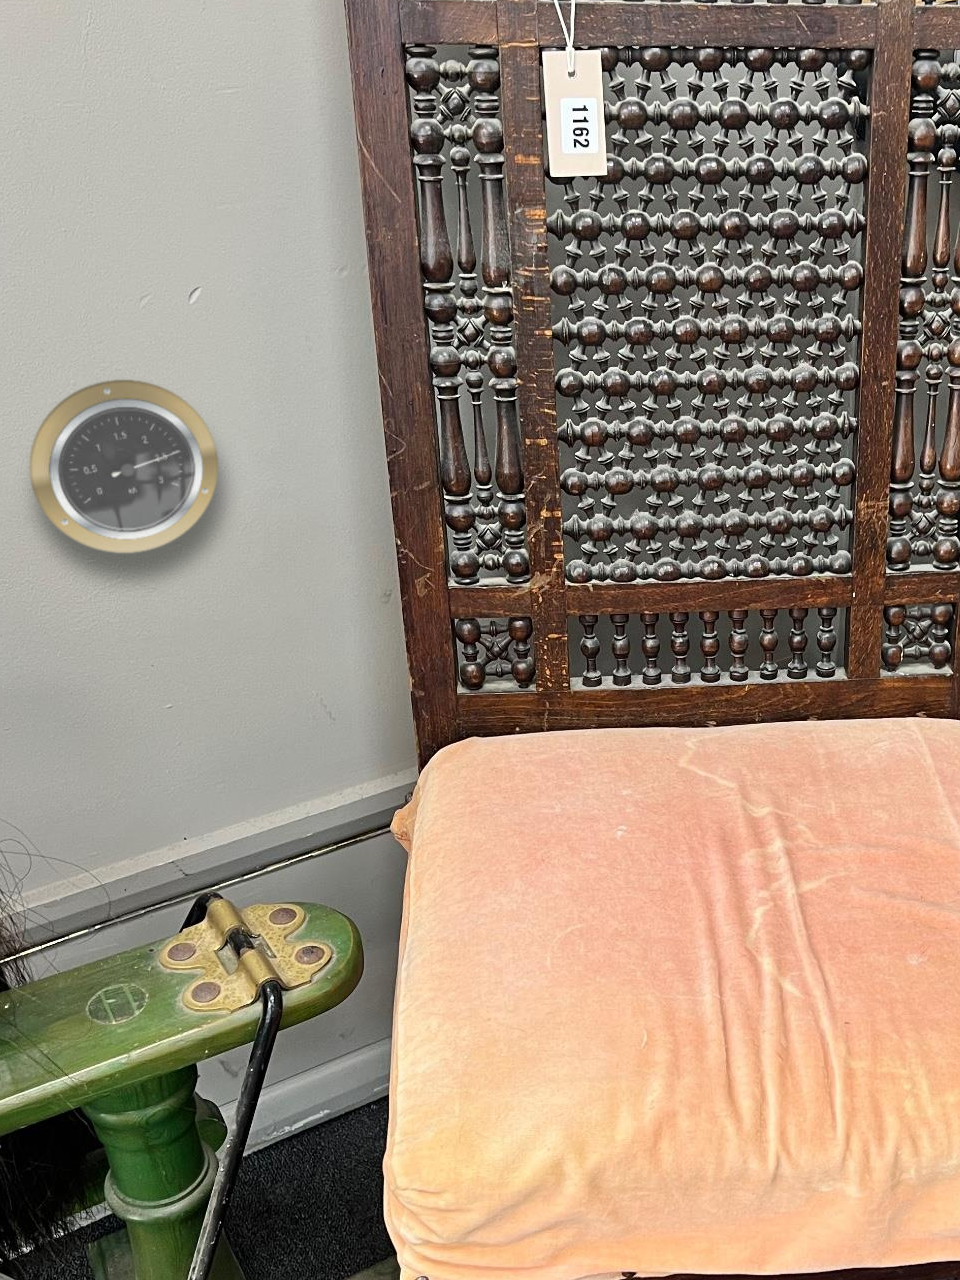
2.5 kA
